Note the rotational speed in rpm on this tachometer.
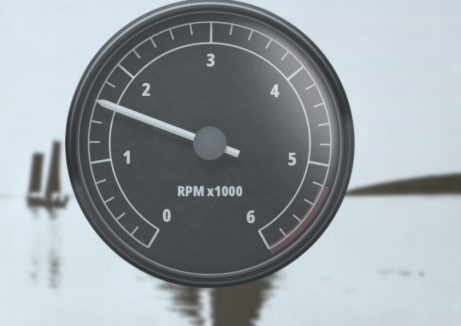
1600 rpm
